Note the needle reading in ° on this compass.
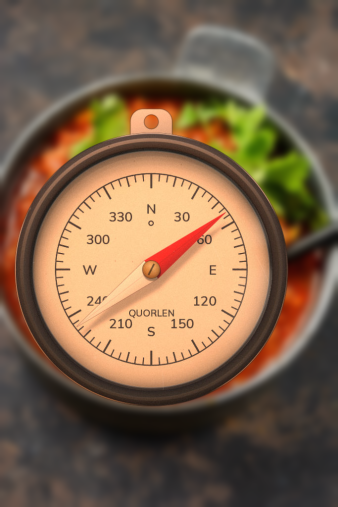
52.5 °
